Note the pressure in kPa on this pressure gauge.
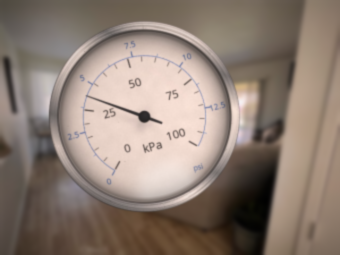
30 kPa
